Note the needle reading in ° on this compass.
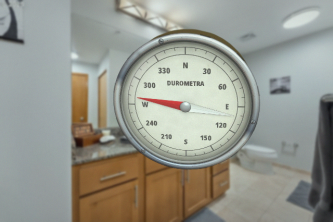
280 °
